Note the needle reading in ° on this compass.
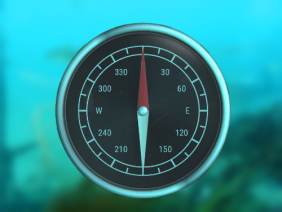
0 °
